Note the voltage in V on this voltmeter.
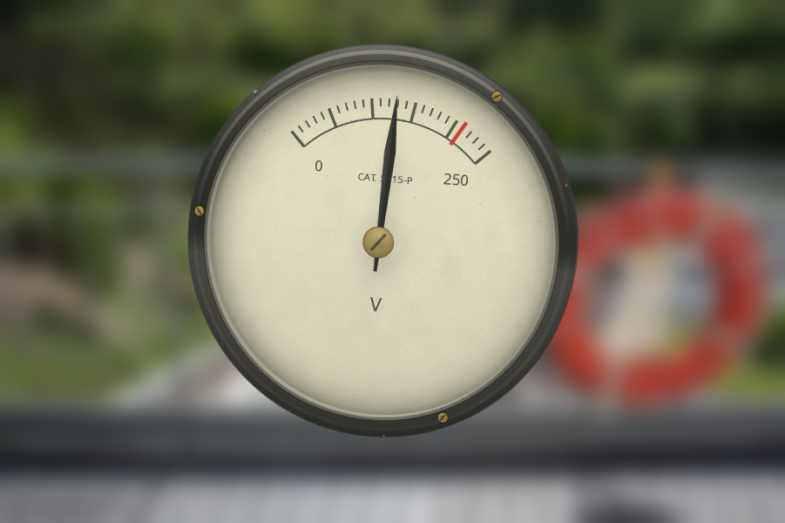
130 V
